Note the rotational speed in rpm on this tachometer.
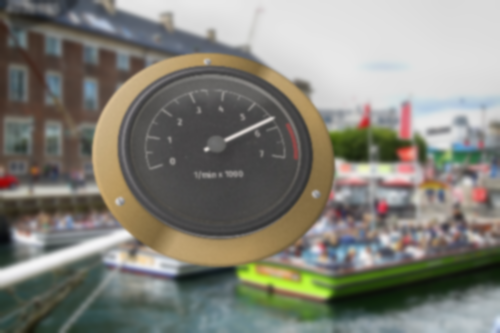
5750 rpm
